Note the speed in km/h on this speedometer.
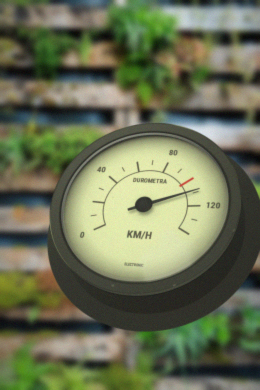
110 km/h
